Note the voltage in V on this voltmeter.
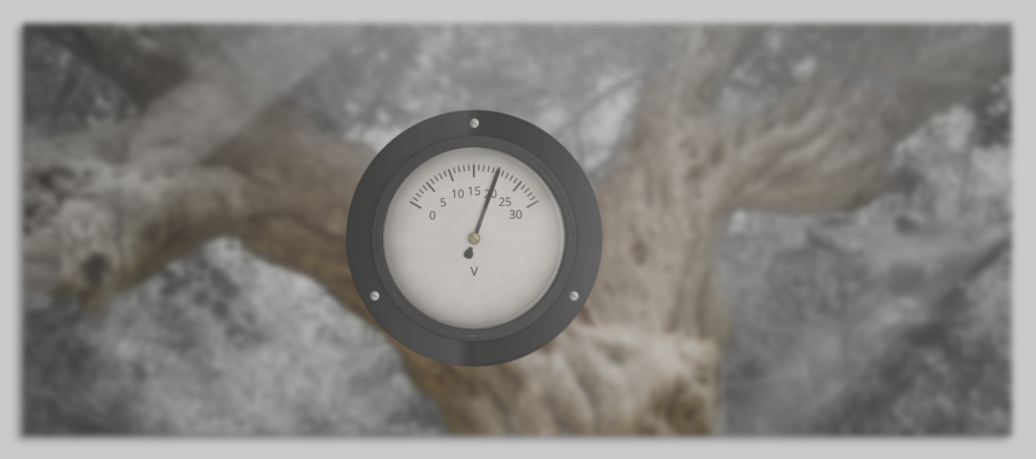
20 V
